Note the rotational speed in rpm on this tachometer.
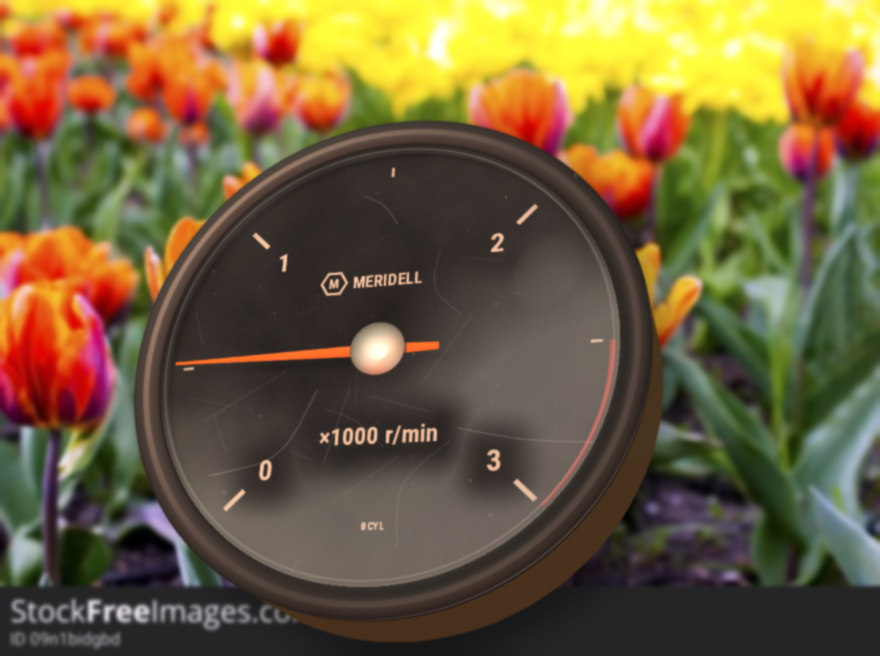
500 rpm
